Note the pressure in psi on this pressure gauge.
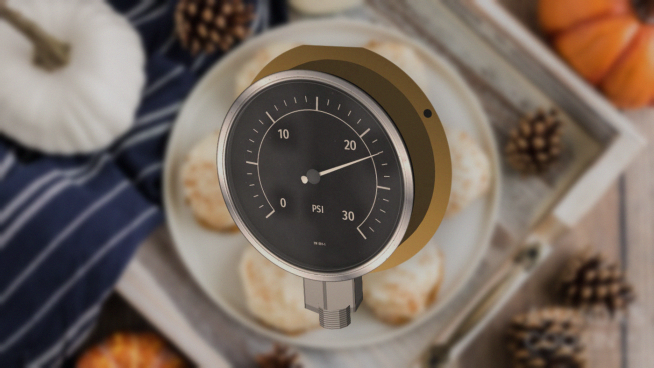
22 psi
